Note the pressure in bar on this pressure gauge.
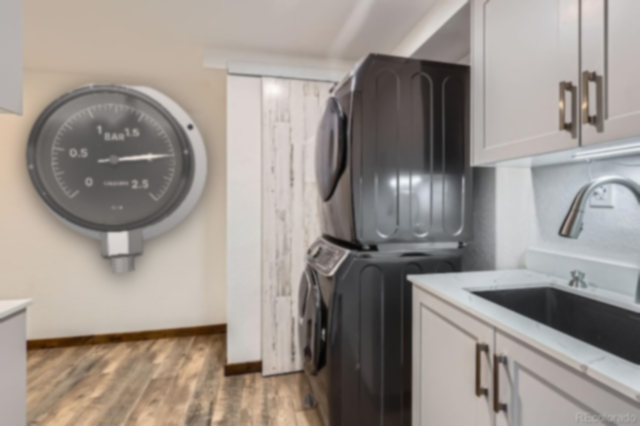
2 bar
